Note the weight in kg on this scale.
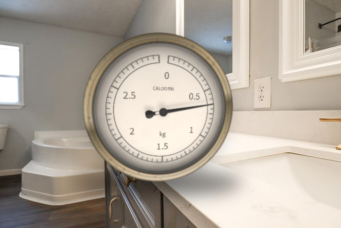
0.65 kg
